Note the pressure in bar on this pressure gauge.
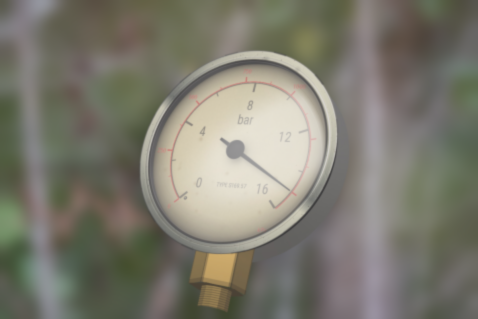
15 bar
